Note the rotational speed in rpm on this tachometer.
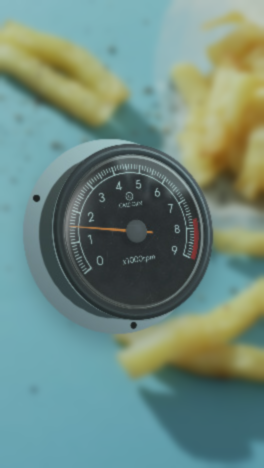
1500 rpm
